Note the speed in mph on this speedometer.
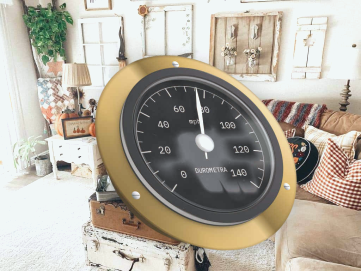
75 mph
